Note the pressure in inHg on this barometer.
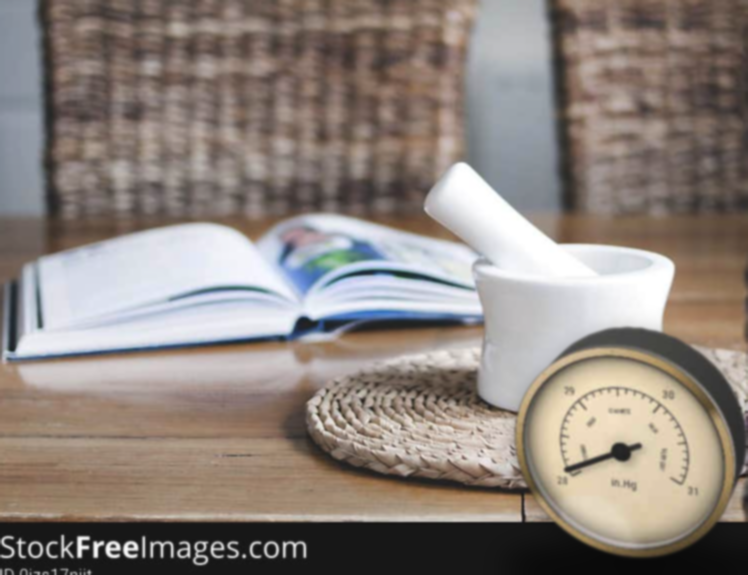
28.1 inHg
